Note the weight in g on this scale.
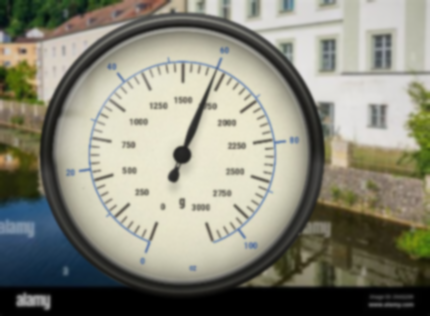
1700 g
